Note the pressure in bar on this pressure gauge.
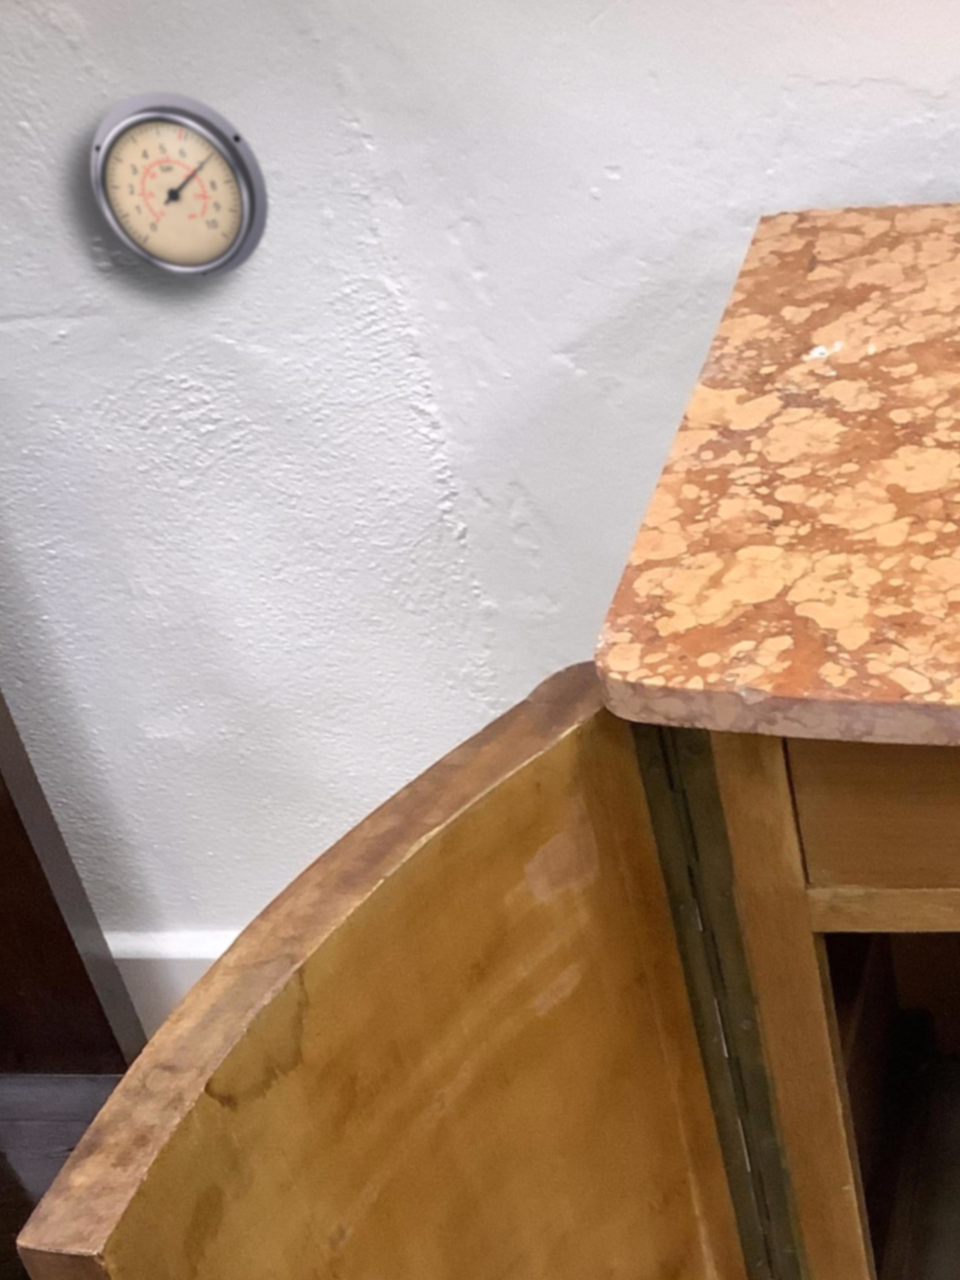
7 bar
